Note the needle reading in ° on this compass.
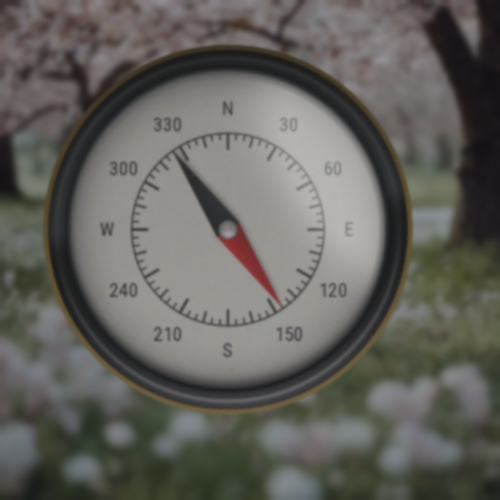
145 °
